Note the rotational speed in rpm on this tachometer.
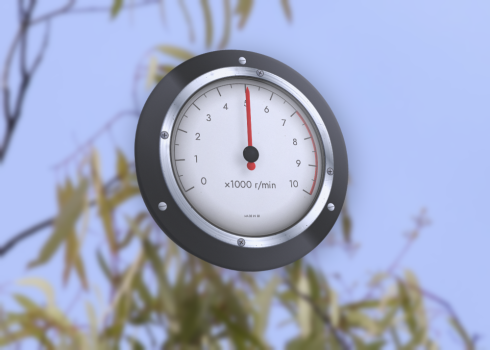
5000 rpm
